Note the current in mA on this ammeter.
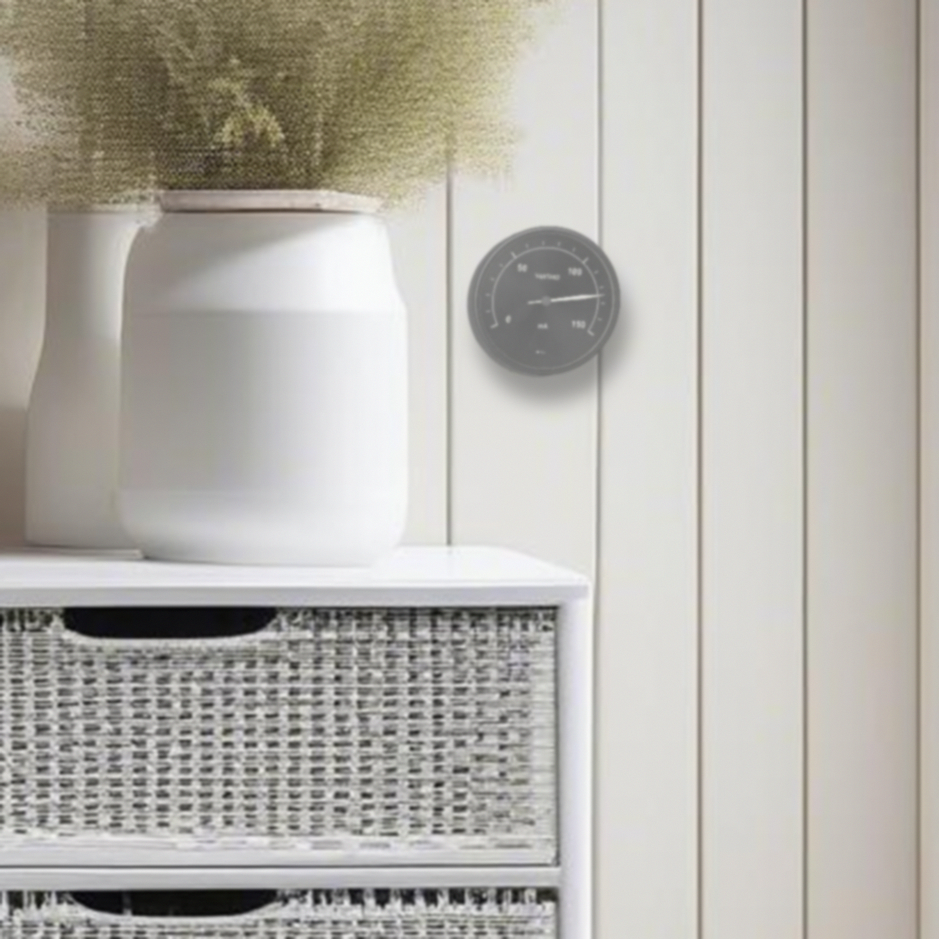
125 mA
